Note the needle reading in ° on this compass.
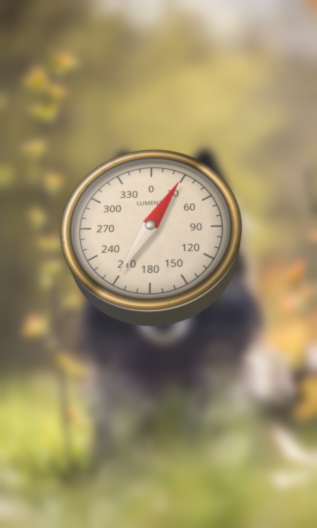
30 °
